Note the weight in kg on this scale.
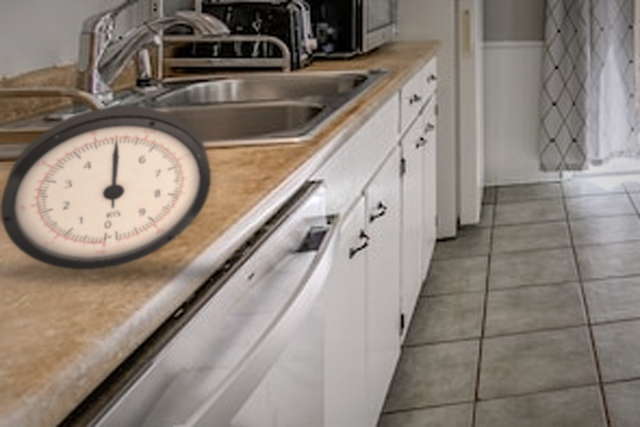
5 kg
